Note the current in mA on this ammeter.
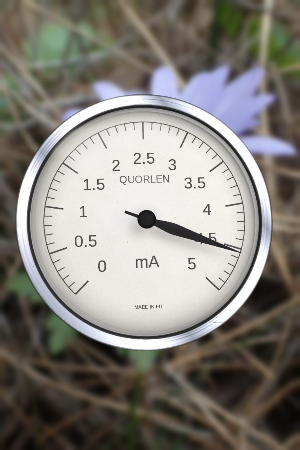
4.55 mA
